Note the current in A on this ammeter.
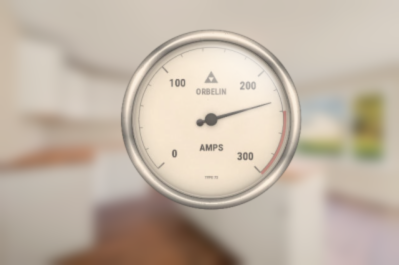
230 A
